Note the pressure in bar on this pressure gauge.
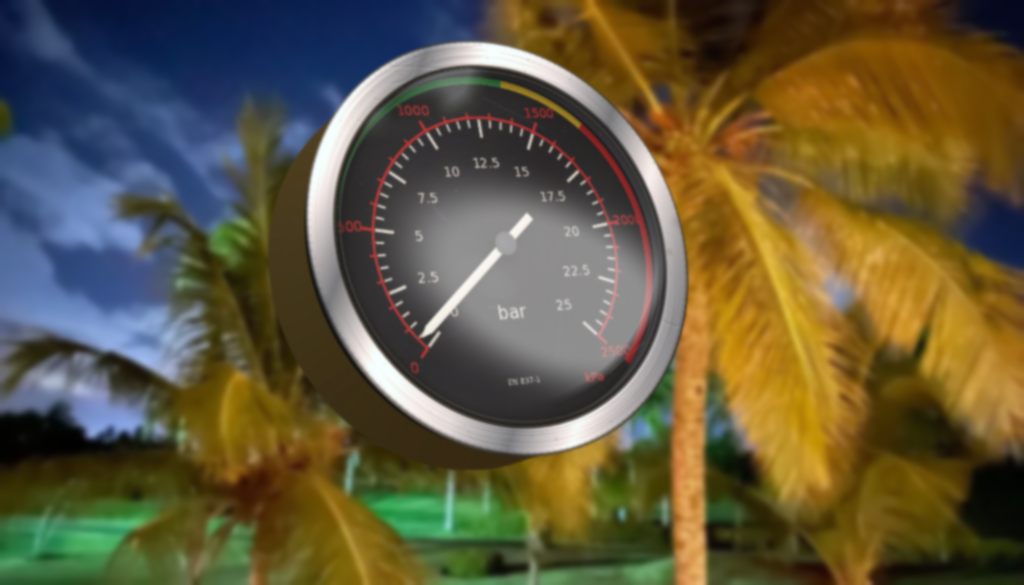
0.5 bar
